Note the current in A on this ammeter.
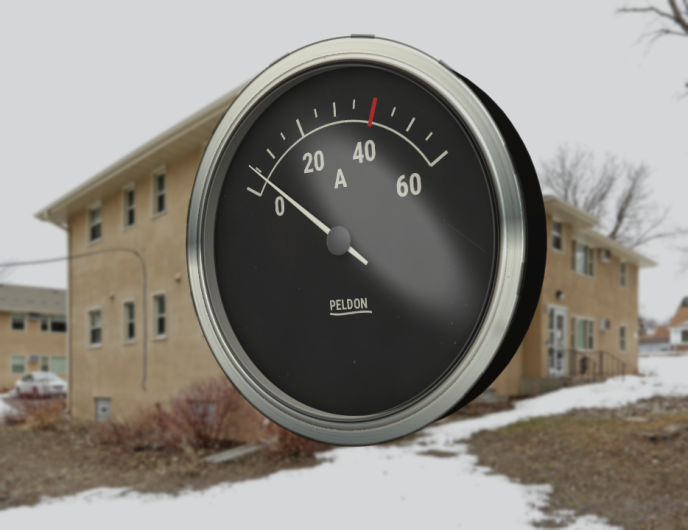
5 A
